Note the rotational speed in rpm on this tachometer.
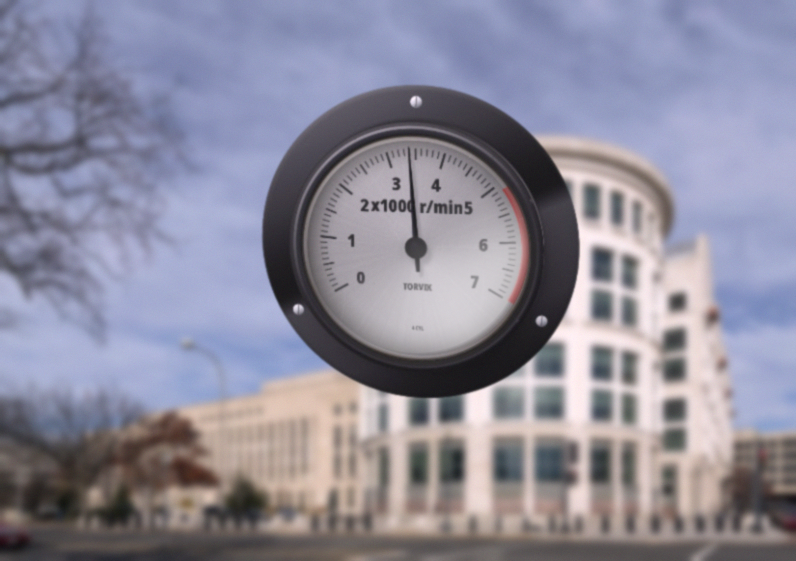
3400 rpm
